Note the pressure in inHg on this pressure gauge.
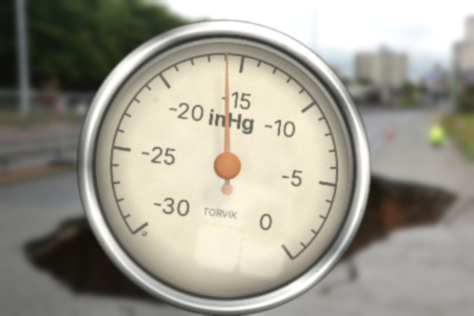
-16 inHg
